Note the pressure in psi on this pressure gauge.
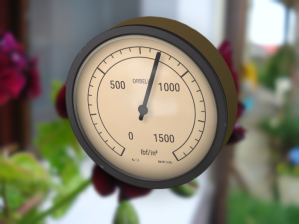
850 psi
